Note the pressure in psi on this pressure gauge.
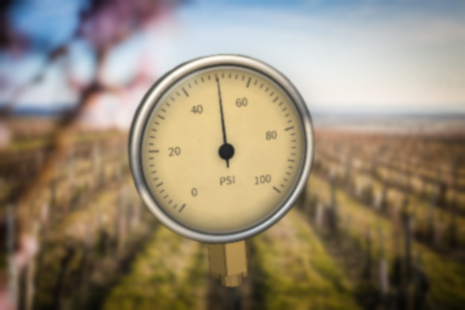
50 psi
